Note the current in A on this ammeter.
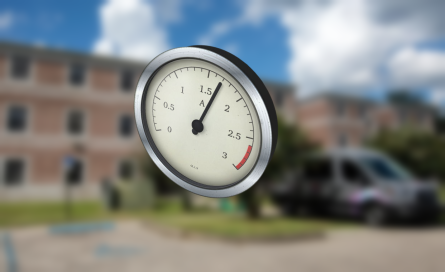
1.7 A
